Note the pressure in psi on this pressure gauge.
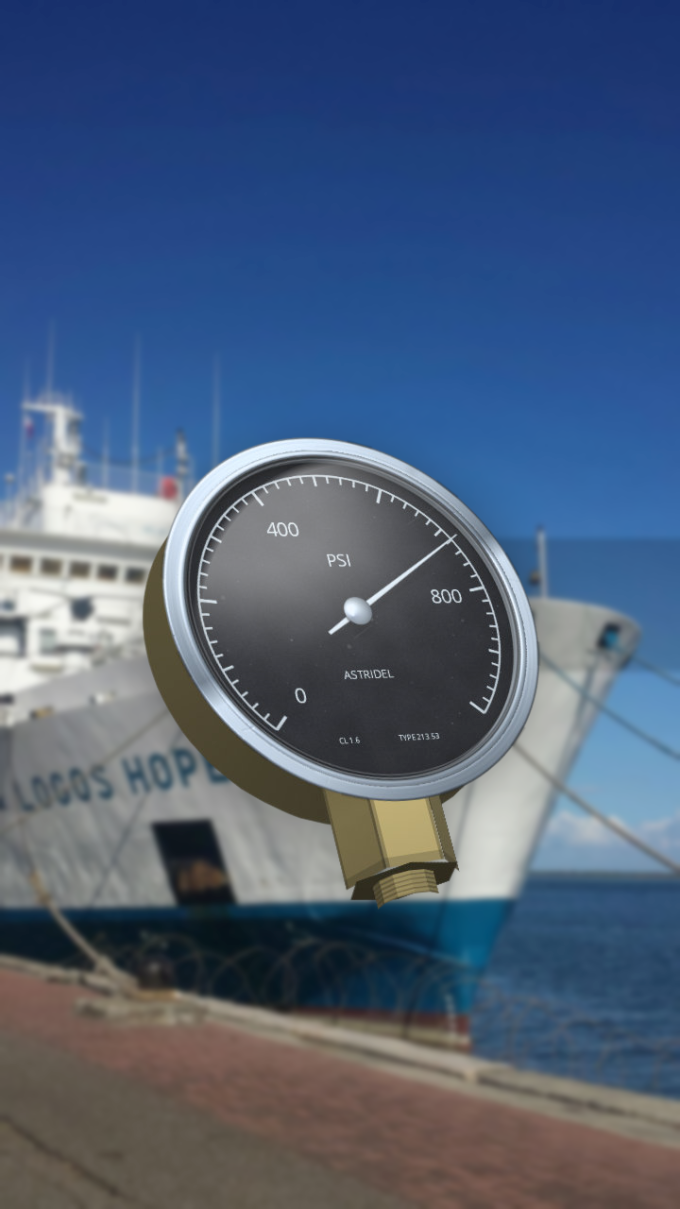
720 psi
